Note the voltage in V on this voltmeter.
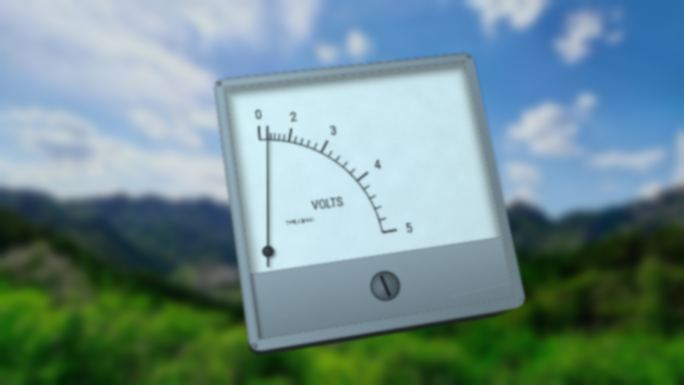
1 V
